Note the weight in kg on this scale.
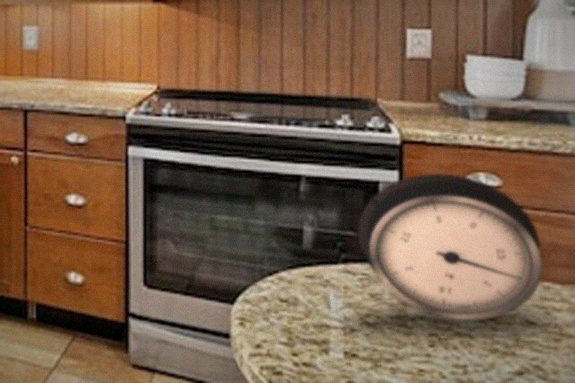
0.75 kg
